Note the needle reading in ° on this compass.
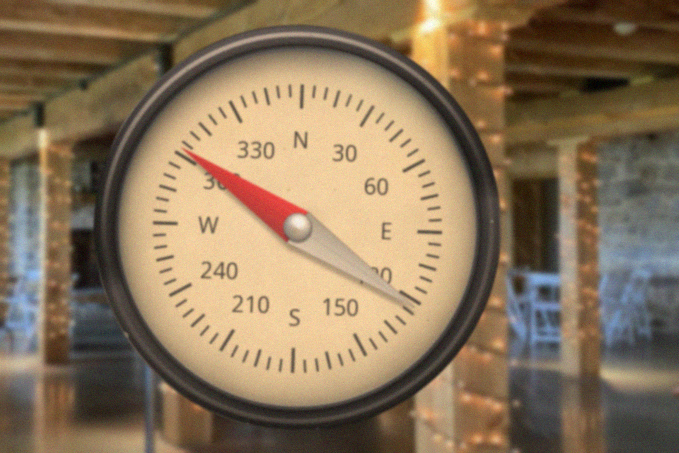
302.5 °
